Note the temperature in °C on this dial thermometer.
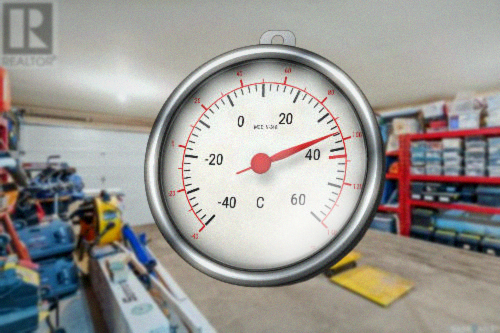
36 °C
